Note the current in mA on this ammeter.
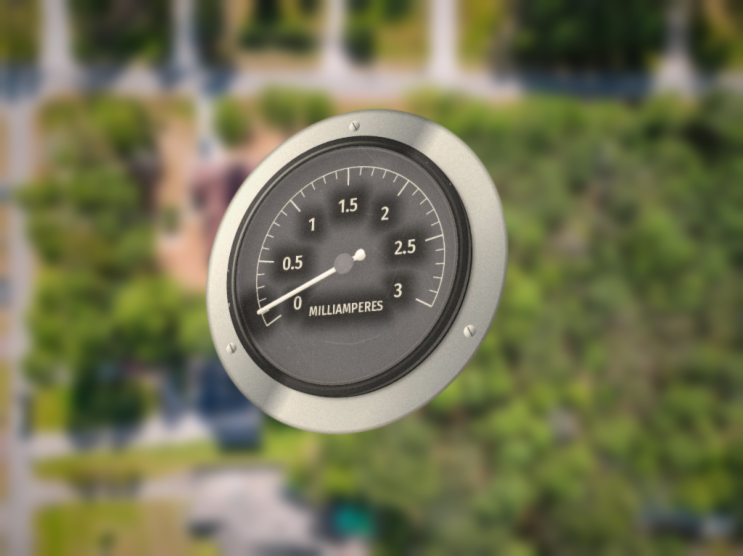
0.1 mA
